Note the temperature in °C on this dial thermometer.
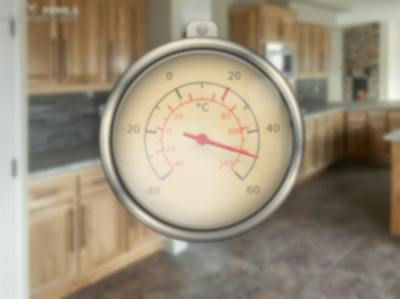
50 °C
